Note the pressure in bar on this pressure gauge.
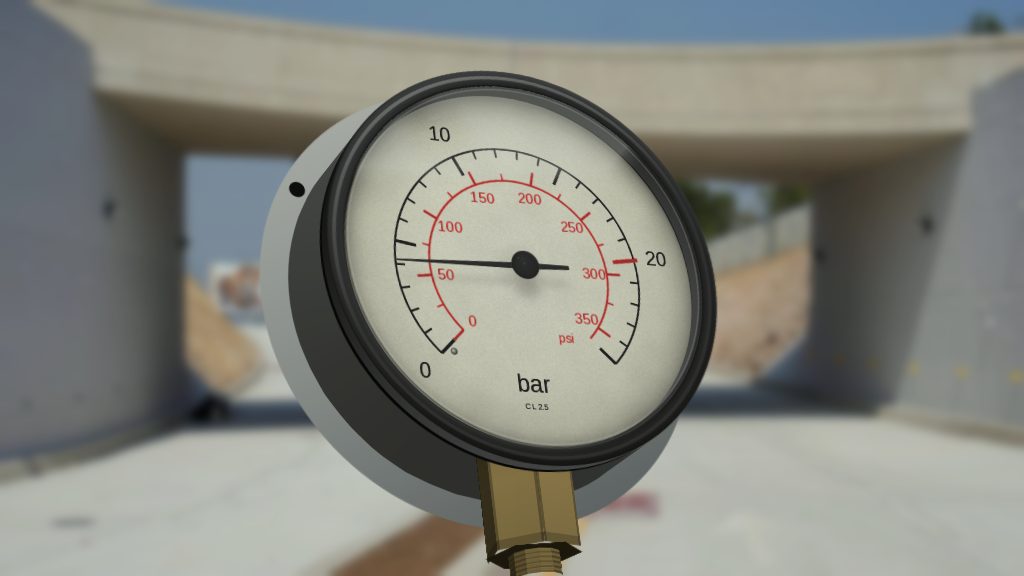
4 bar
